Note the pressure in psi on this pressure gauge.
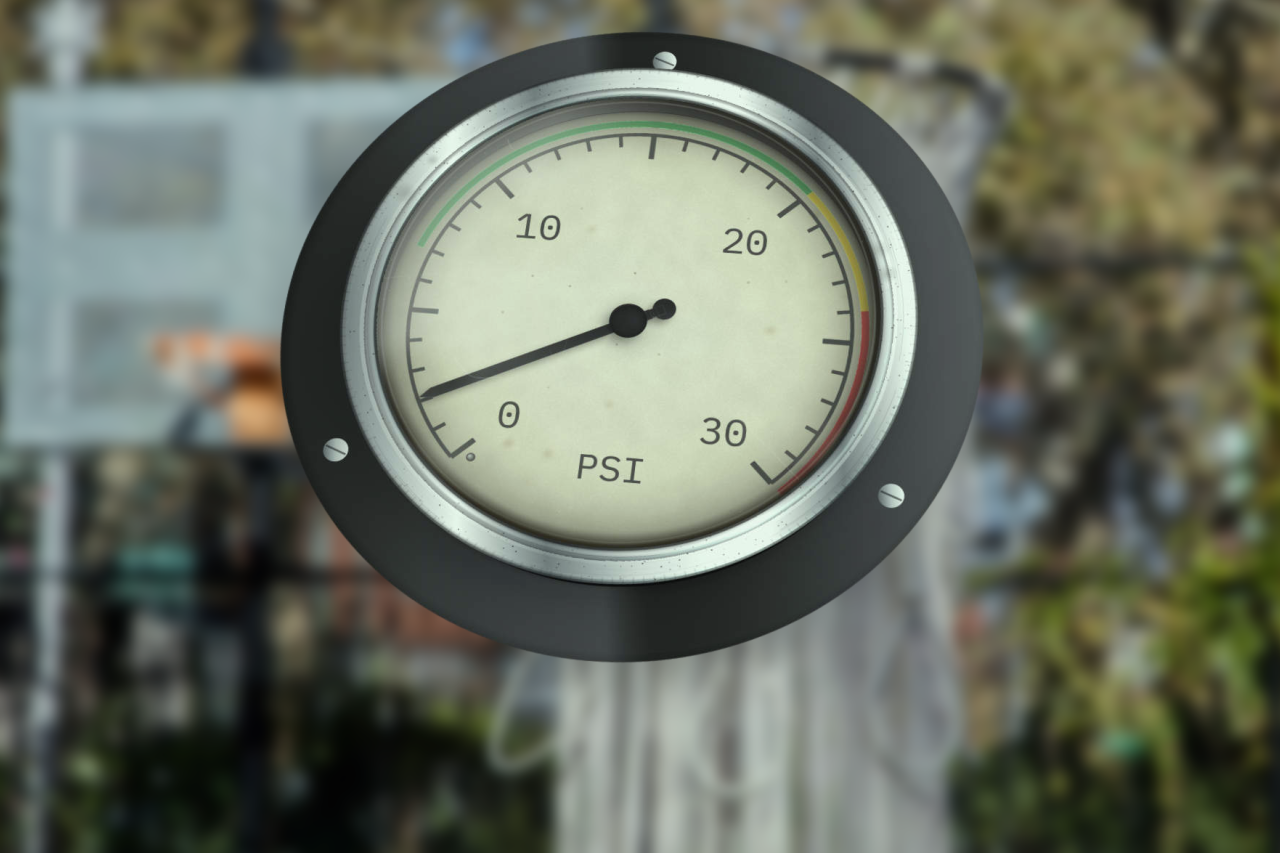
2 psi
